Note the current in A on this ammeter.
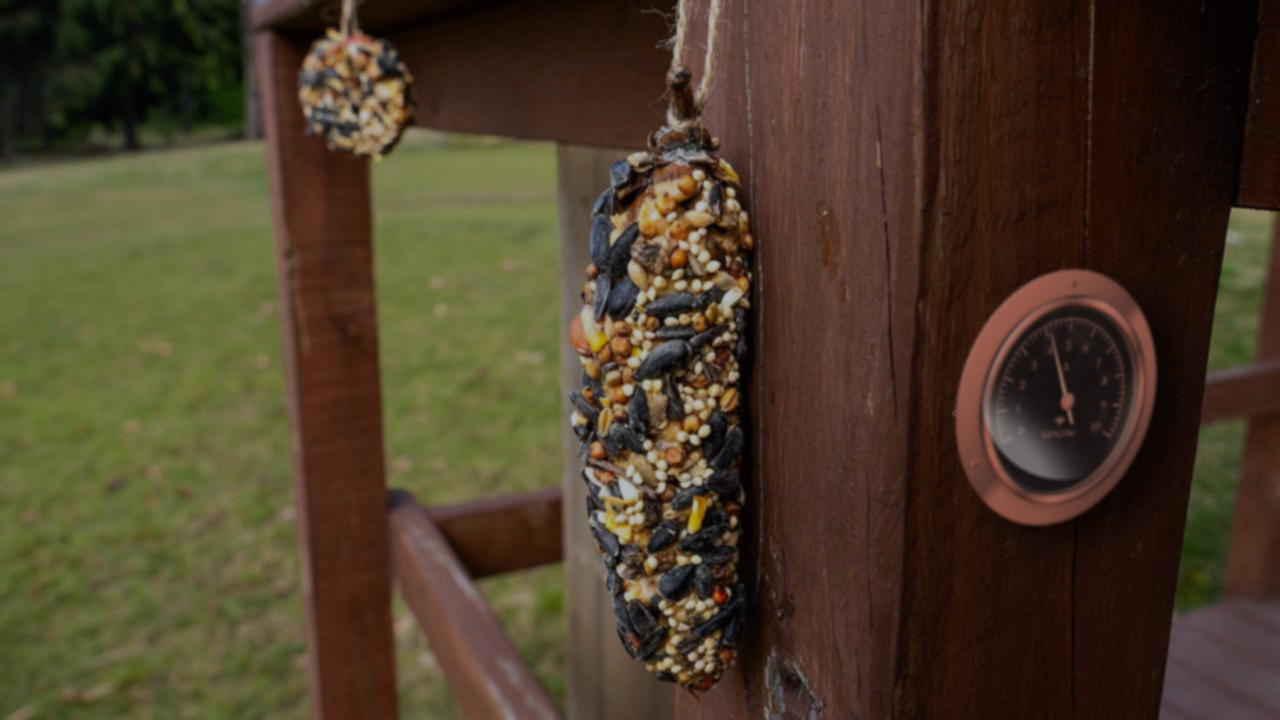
4 A
